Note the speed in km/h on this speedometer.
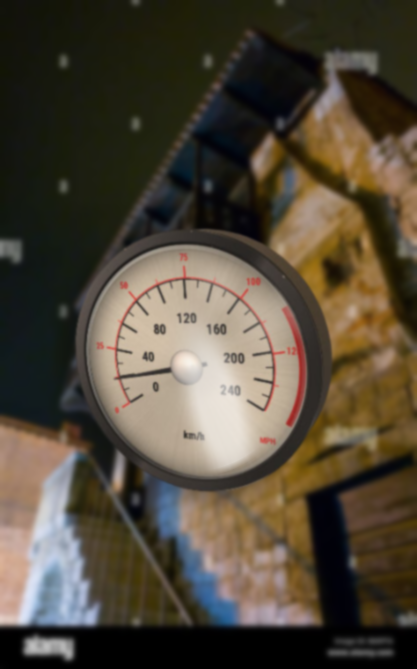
20 km/h
